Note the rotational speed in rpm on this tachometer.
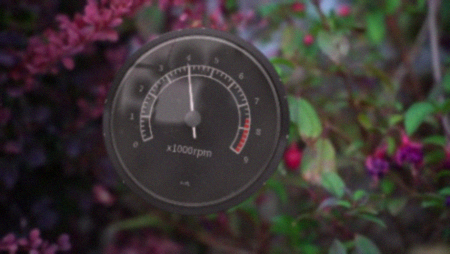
4000 rpm
